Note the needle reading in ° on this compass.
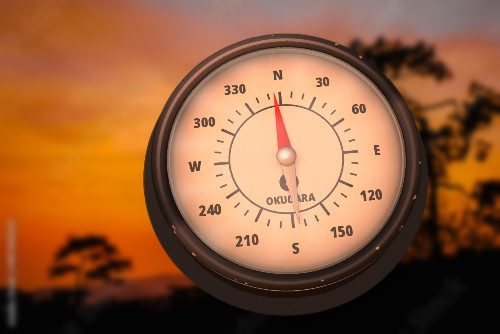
355 °
